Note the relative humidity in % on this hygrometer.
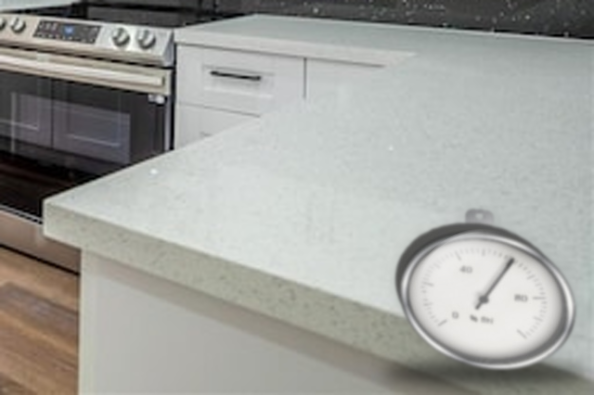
60 %
